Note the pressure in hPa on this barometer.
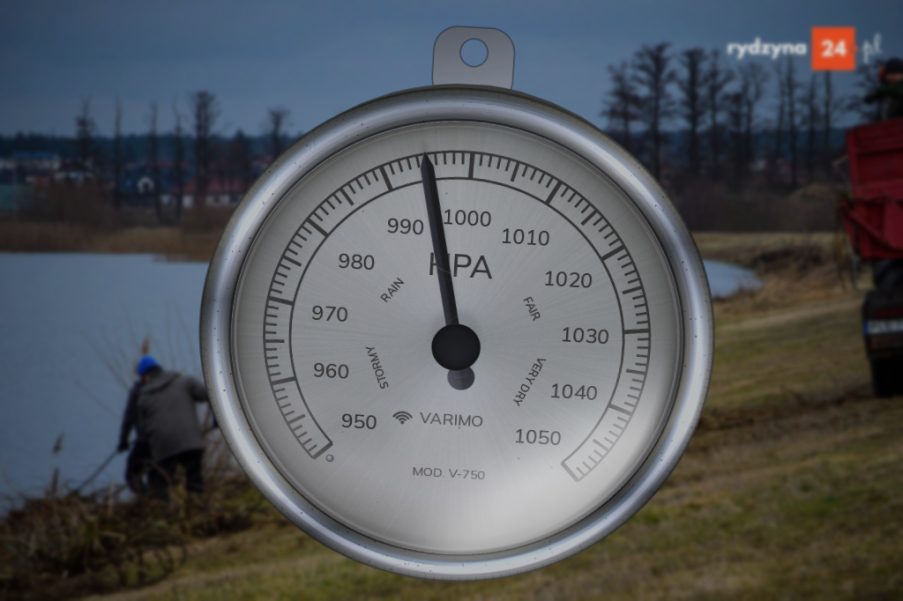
995 hPa
